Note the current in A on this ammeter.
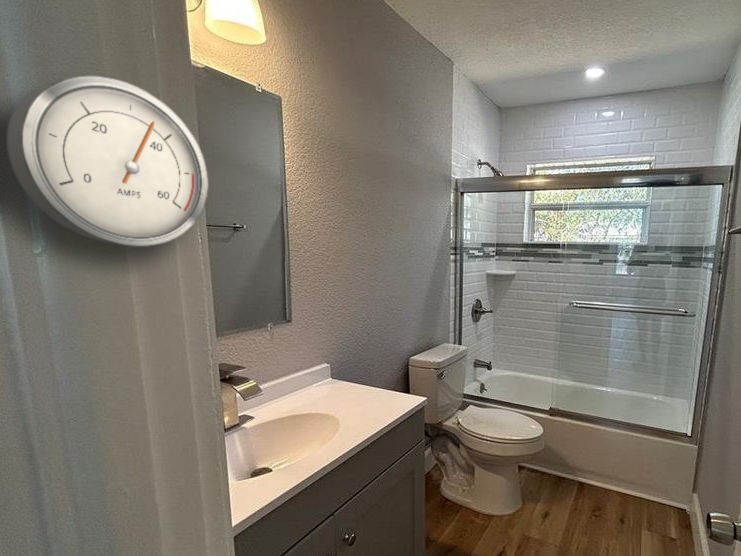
35 A
